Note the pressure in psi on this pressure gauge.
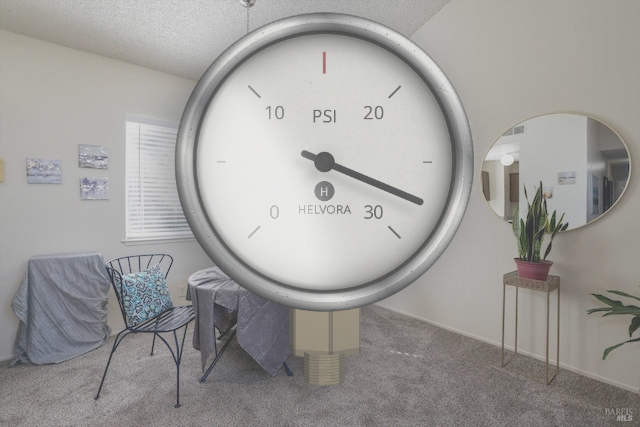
27.5 psi
